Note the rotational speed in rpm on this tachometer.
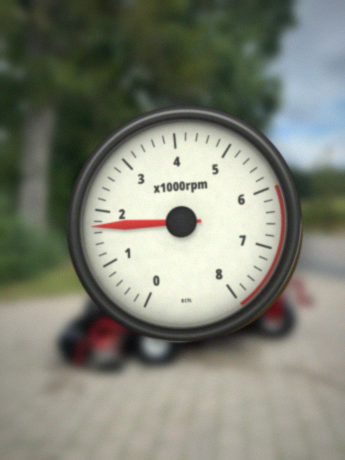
1700 rpm
